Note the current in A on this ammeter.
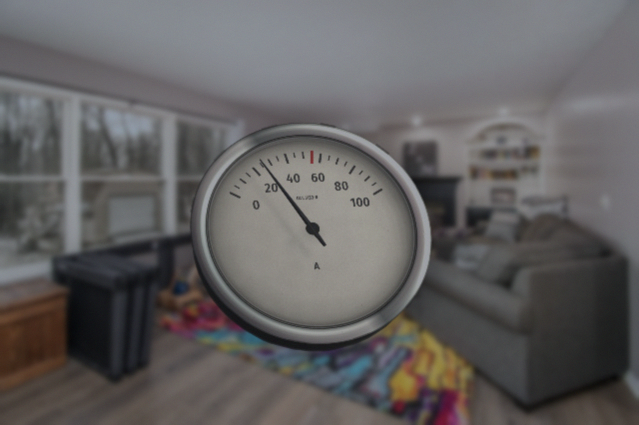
25 A
